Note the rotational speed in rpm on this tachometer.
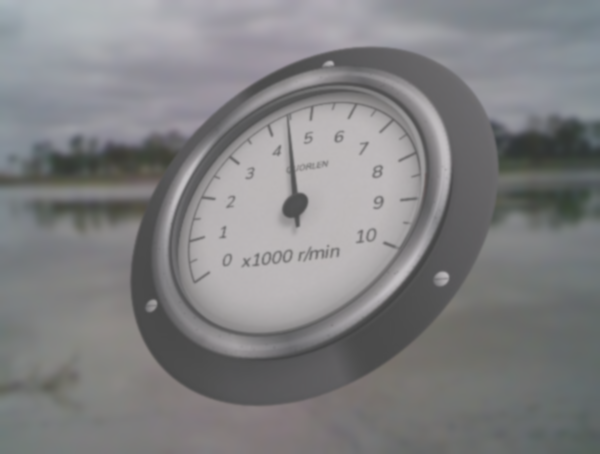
4500 rpm
